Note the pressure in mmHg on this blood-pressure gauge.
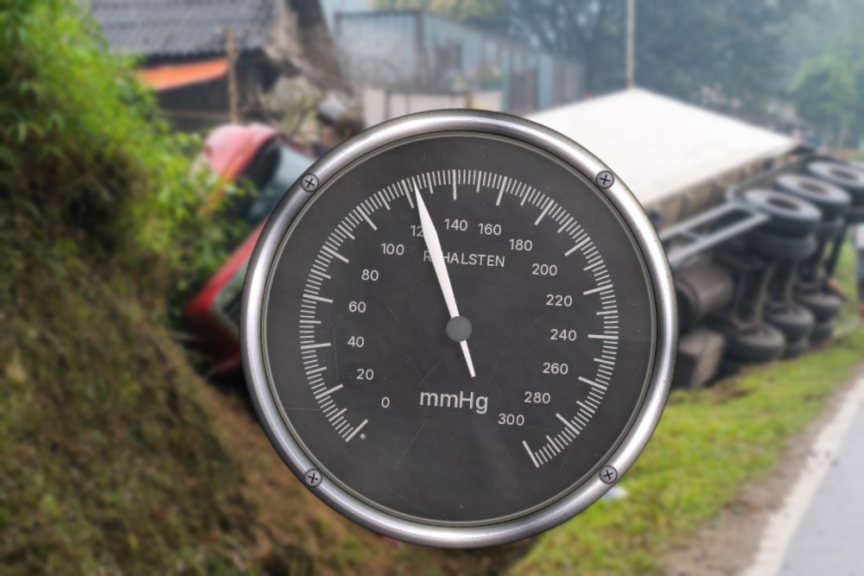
124 mmHg
